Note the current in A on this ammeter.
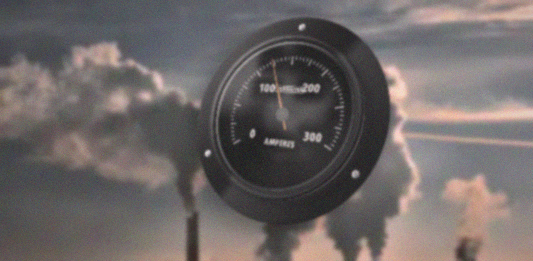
125 A
